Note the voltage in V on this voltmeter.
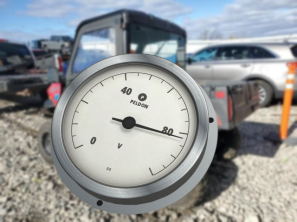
82.5 V
